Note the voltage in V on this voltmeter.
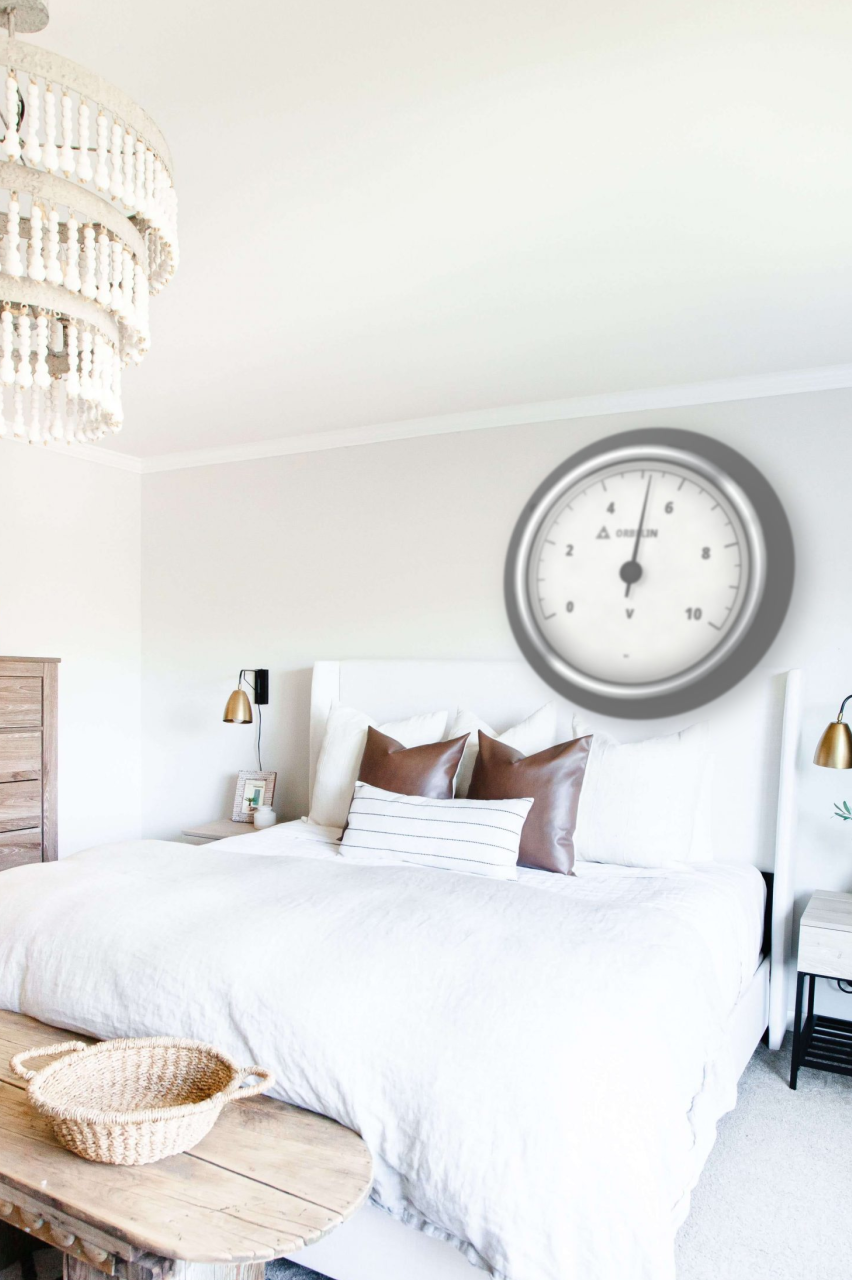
5.25 V
